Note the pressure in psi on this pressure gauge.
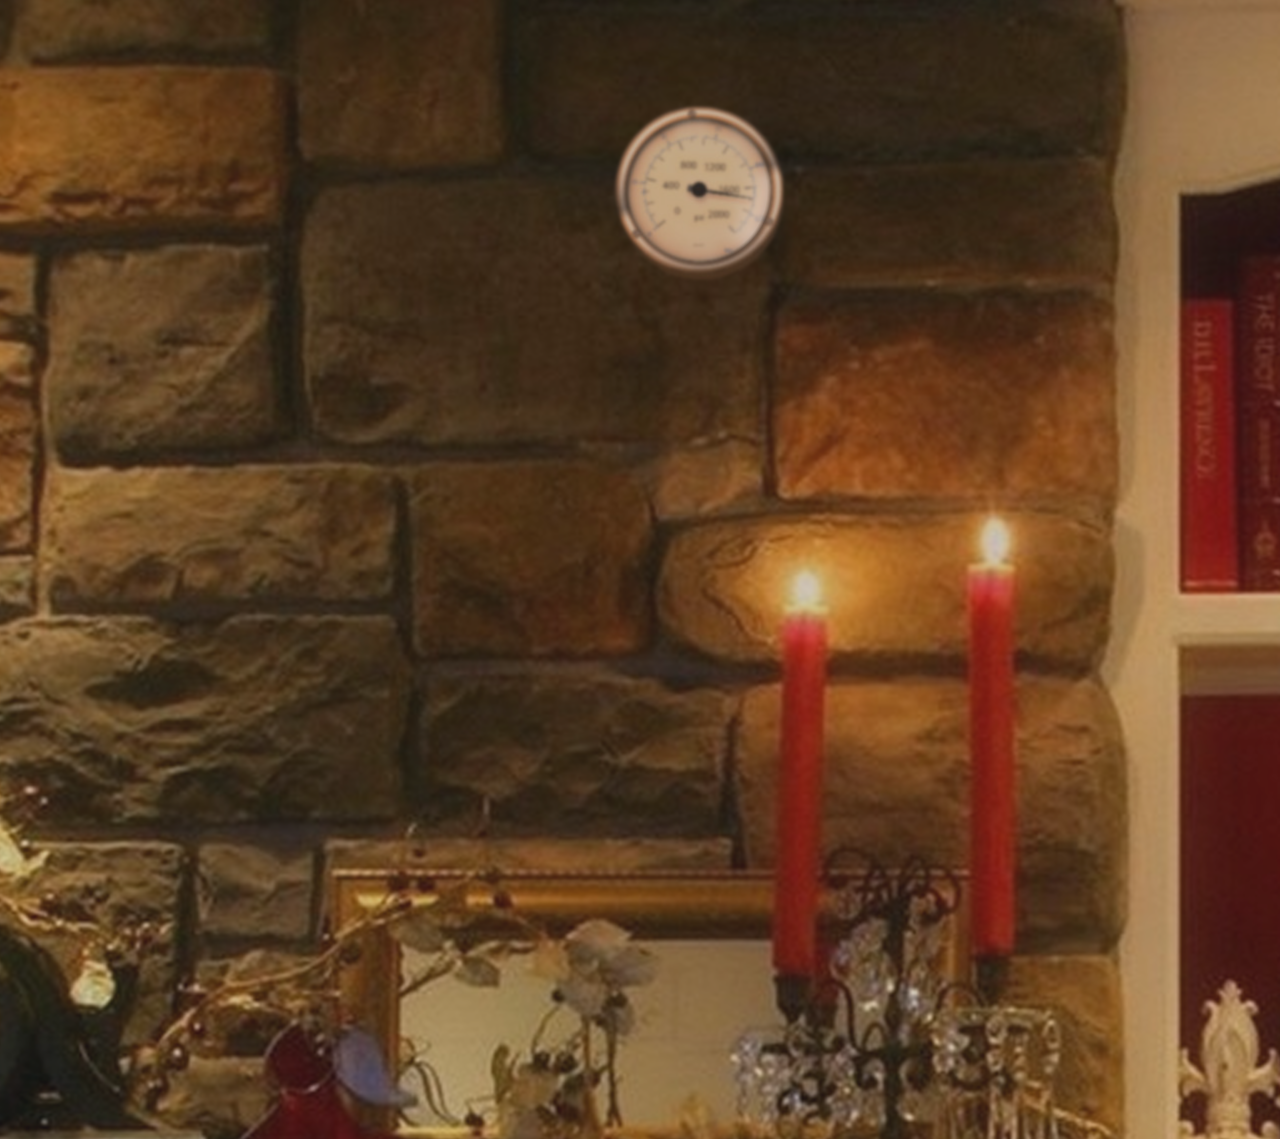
1700 psi
